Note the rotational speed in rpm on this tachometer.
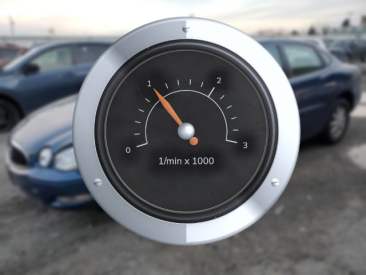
1000 rpm
